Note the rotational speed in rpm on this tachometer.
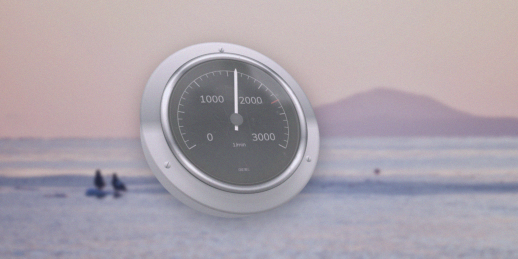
1600 rpm
